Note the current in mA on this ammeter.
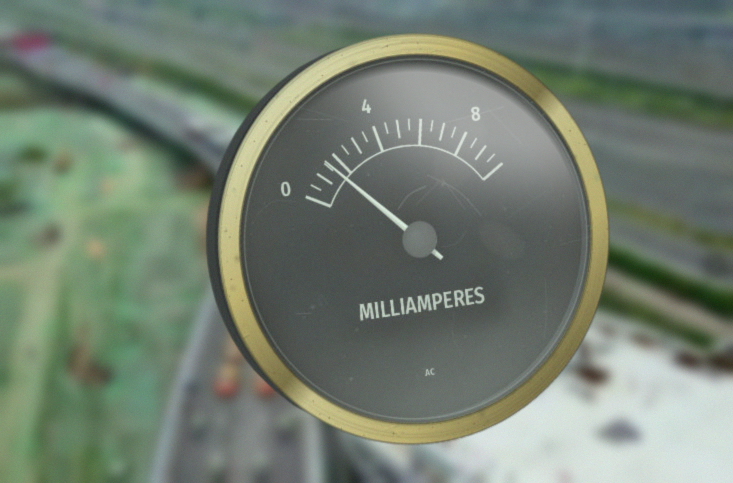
1.5 mA
